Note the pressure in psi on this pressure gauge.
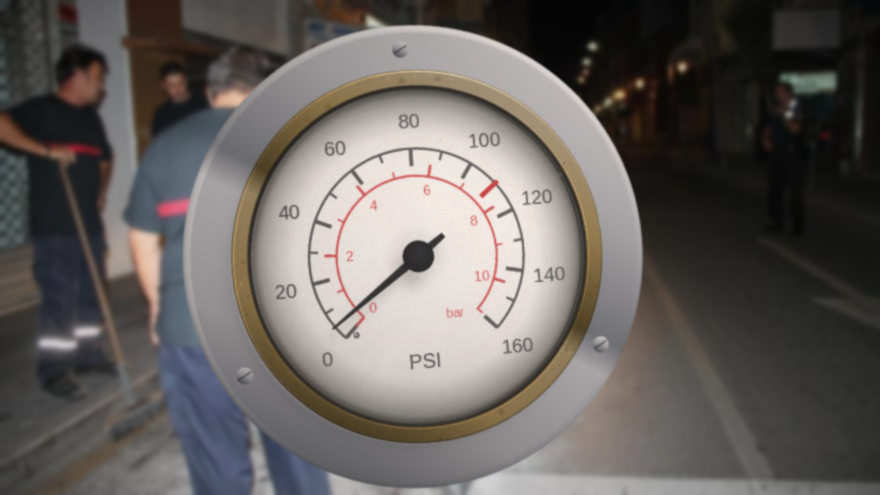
5 psi
